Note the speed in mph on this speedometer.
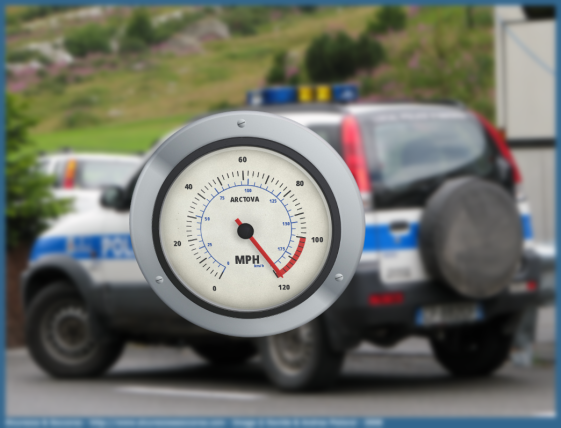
118 mph
